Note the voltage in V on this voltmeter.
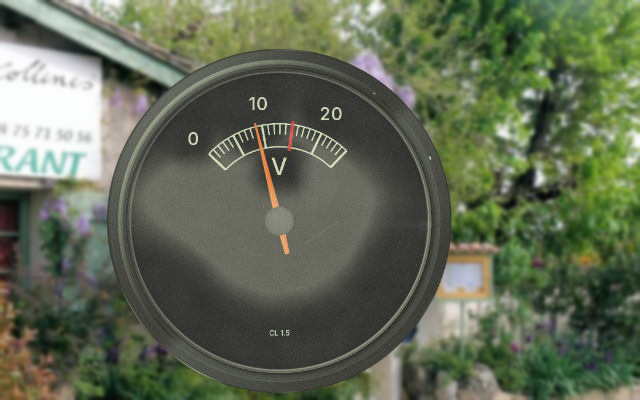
9 V
